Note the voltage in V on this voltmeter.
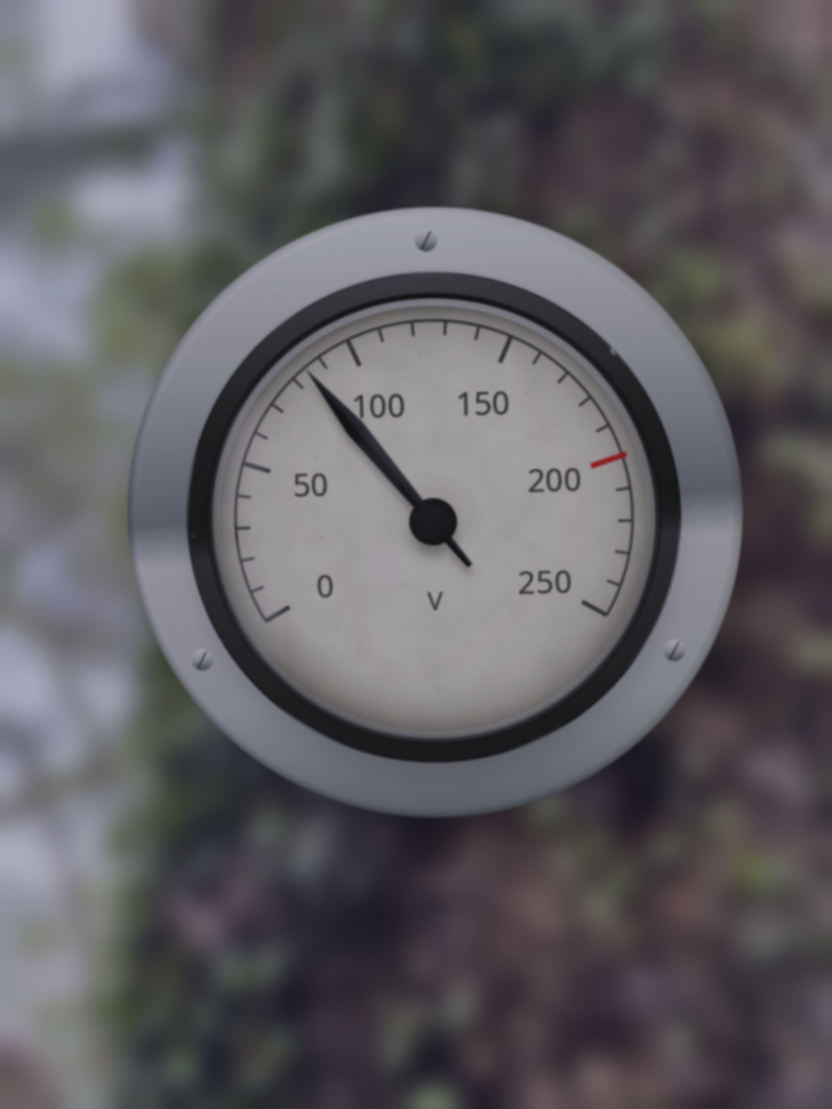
85 V
